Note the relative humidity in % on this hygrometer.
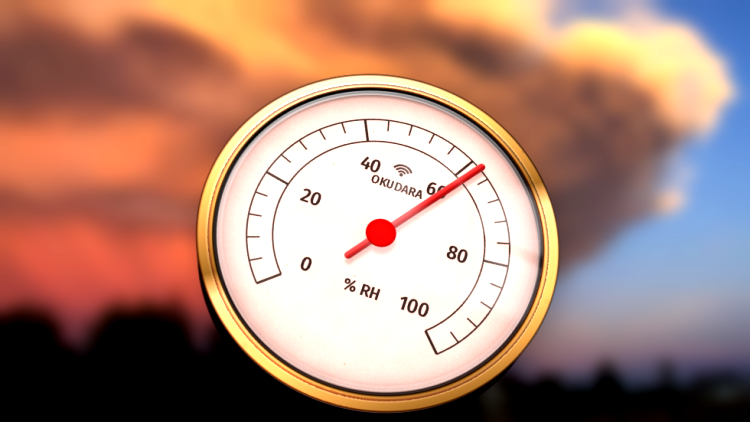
62 %
